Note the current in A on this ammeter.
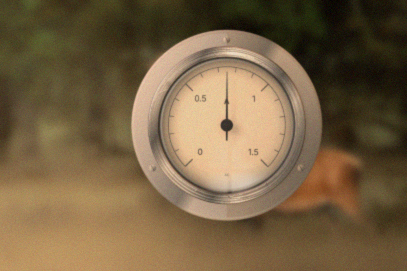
0.75 A
